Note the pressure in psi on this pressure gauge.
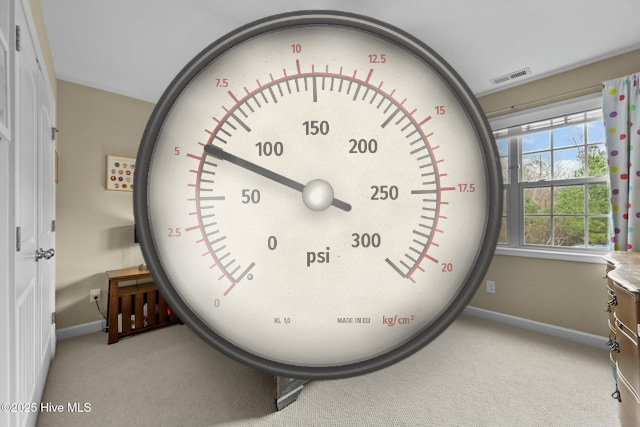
77.5 psi
